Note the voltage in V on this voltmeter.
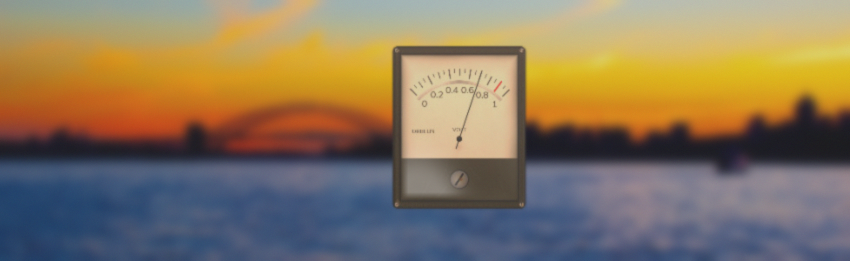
0.7 V
